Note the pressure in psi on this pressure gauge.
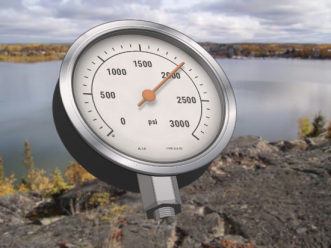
2000 psi
